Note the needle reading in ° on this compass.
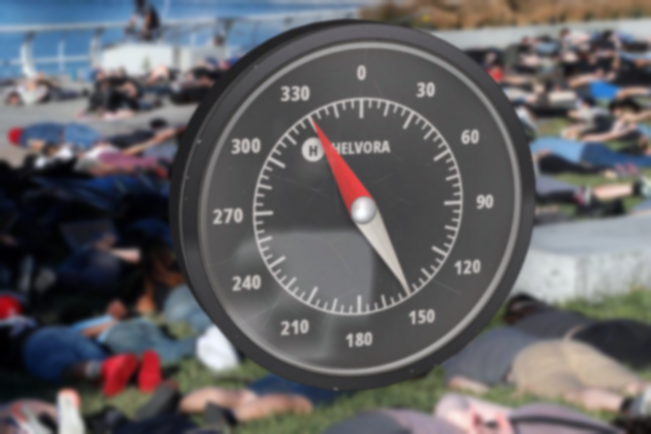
330 °
